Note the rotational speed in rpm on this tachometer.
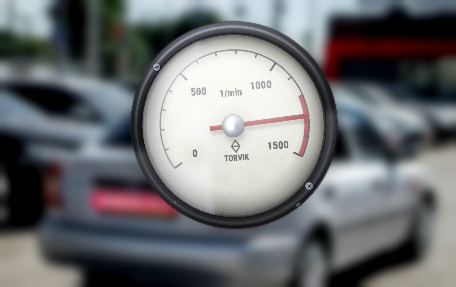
1300 rpm
